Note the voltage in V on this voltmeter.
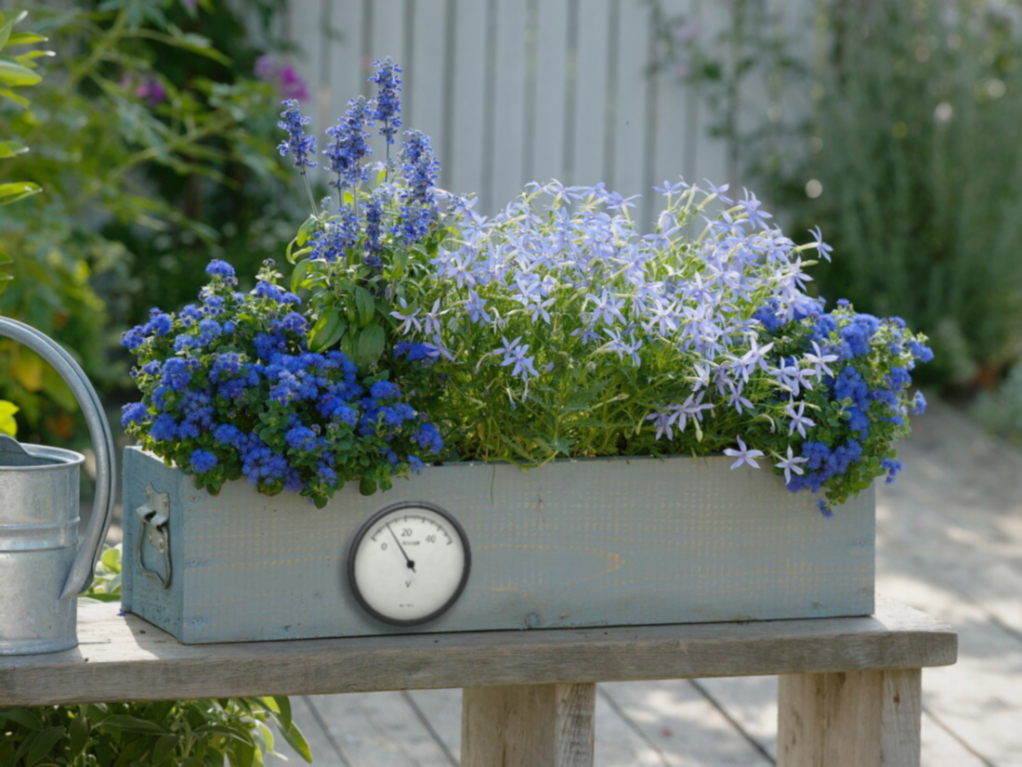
10 V
